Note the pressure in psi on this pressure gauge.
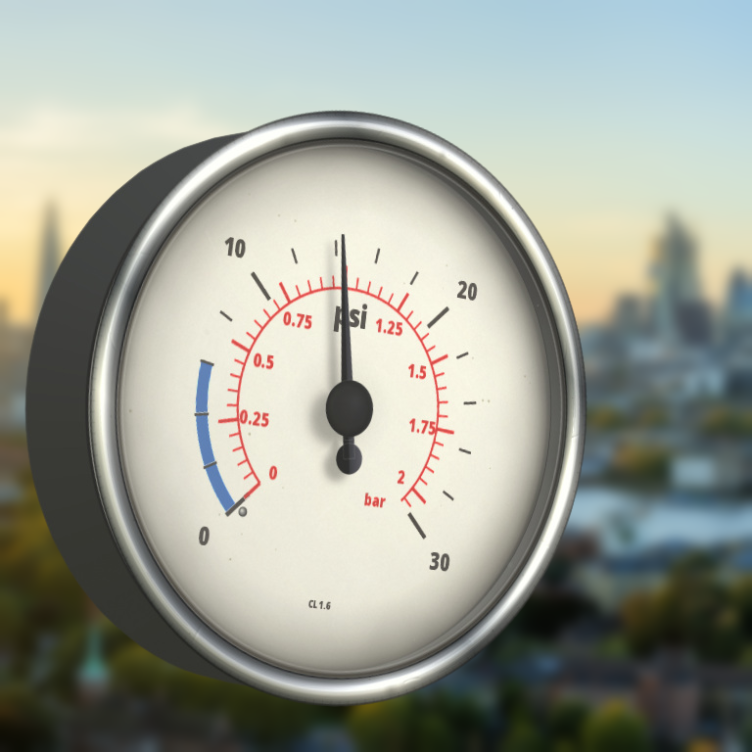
14 psi
